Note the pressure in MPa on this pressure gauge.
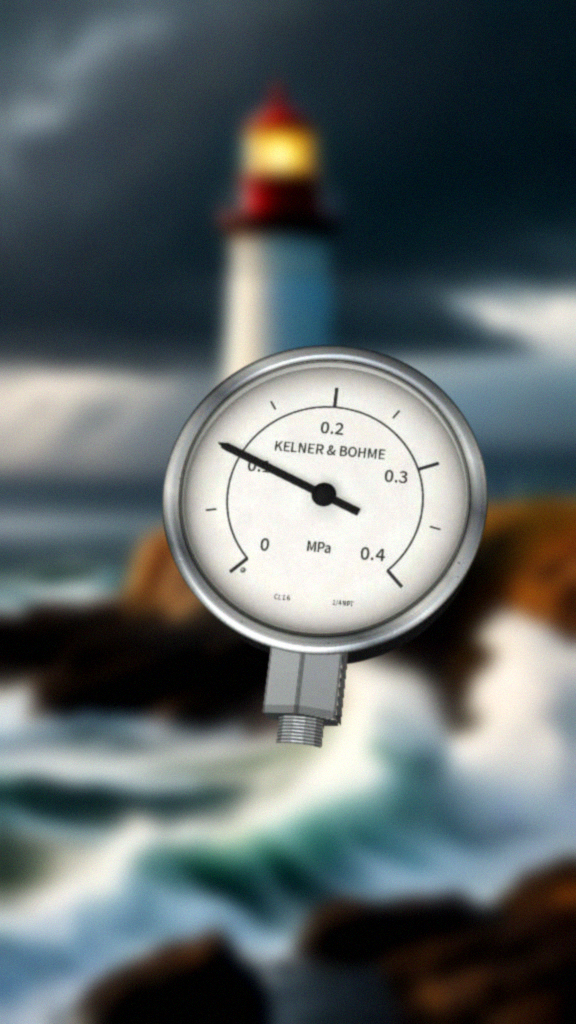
0.1 MPa
